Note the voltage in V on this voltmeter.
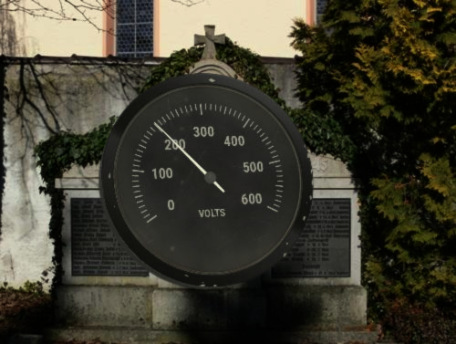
200 V
